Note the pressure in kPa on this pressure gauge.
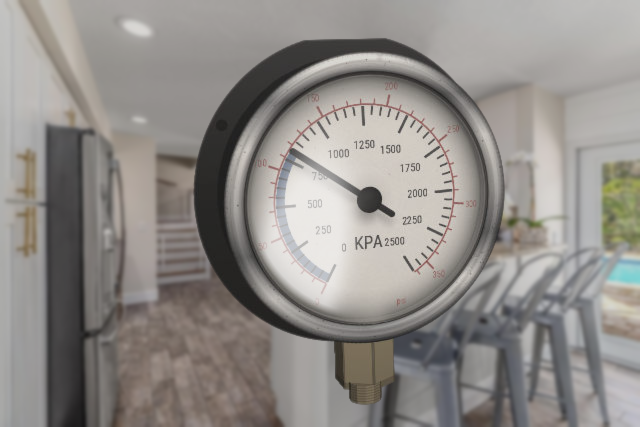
800 kPa
